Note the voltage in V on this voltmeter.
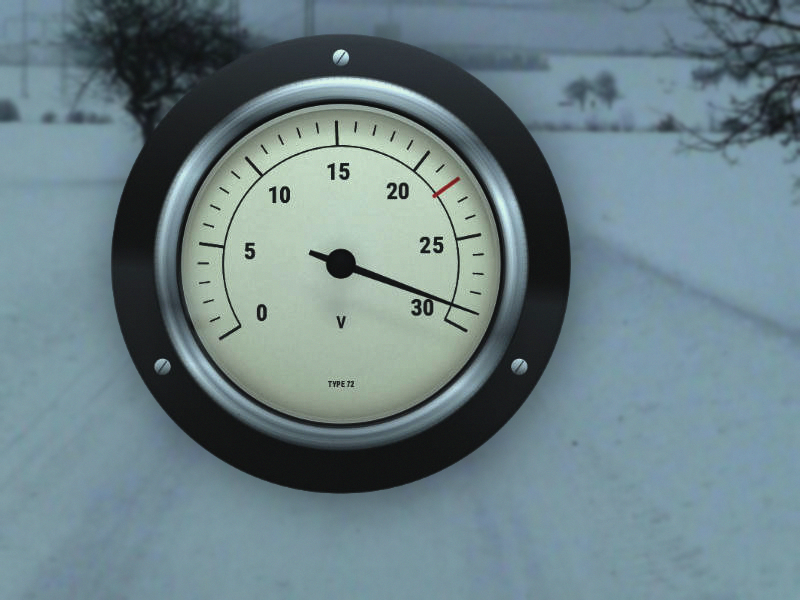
29 V
